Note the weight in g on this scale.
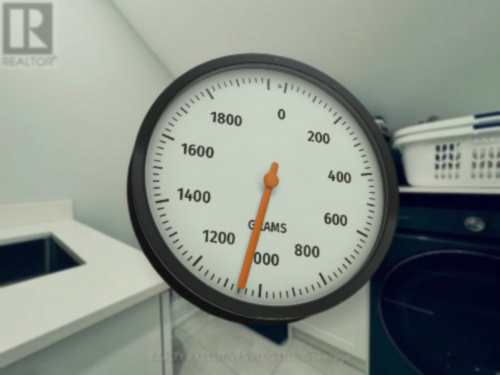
1060 g
